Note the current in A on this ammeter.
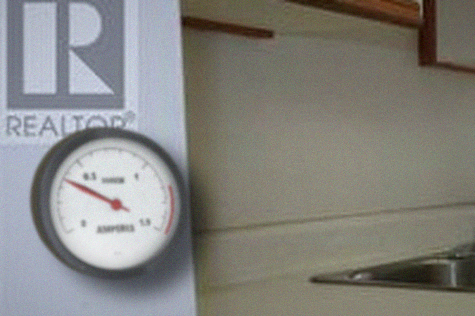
0.35 A
